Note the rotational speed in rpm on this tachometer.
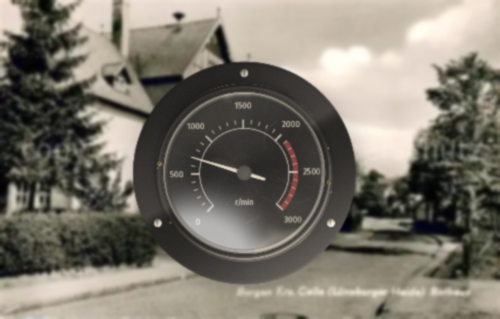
700 rpm
